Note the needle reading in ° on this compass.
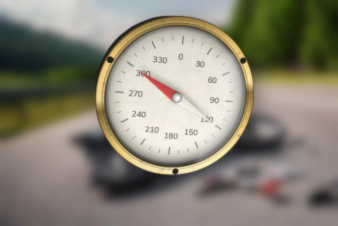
300 °
